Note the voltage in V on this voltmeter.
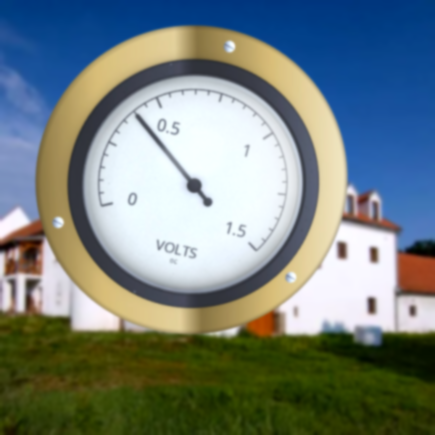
0.4 V
